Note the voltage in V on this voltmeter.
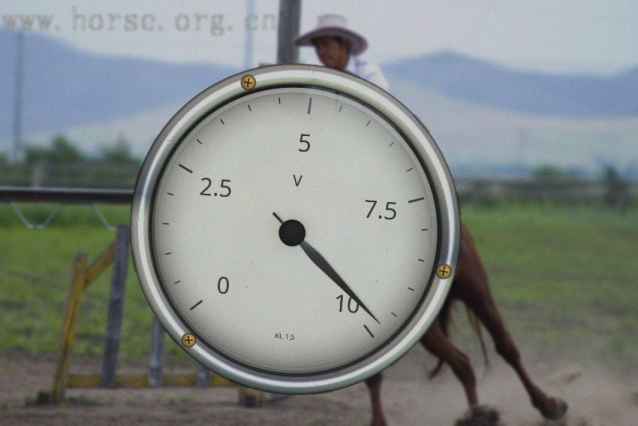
9.75 V
